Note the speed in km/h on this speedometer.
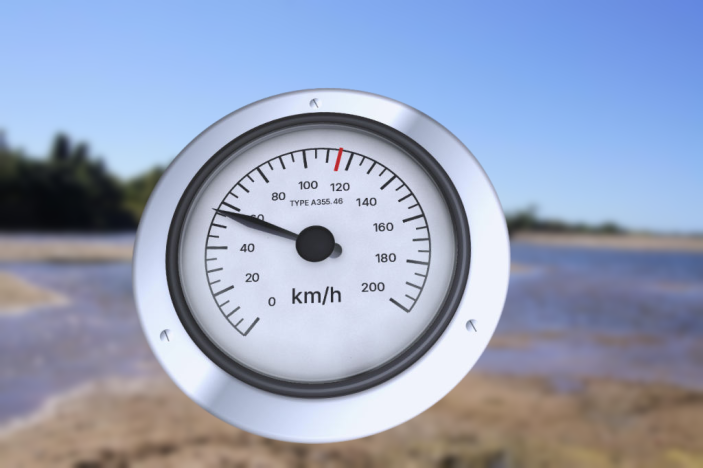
55 km/h
